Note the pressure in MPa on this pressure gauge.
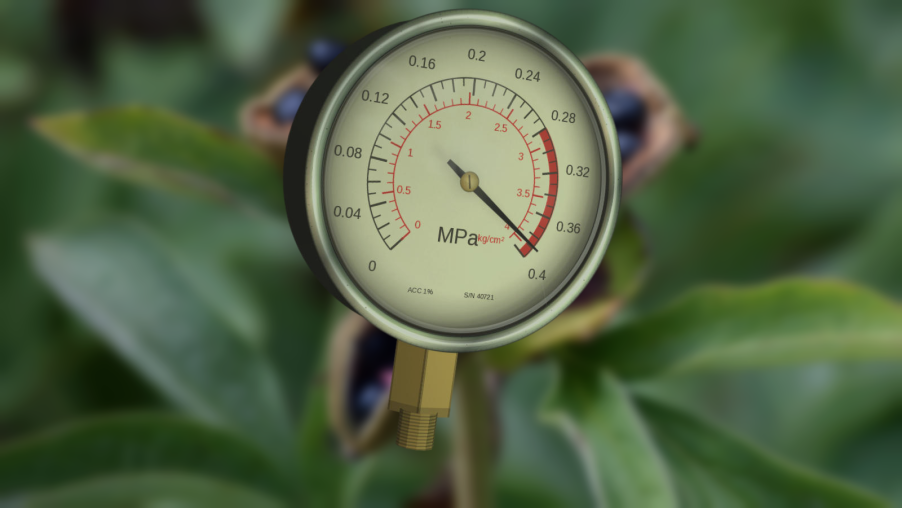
0.39 MPa
